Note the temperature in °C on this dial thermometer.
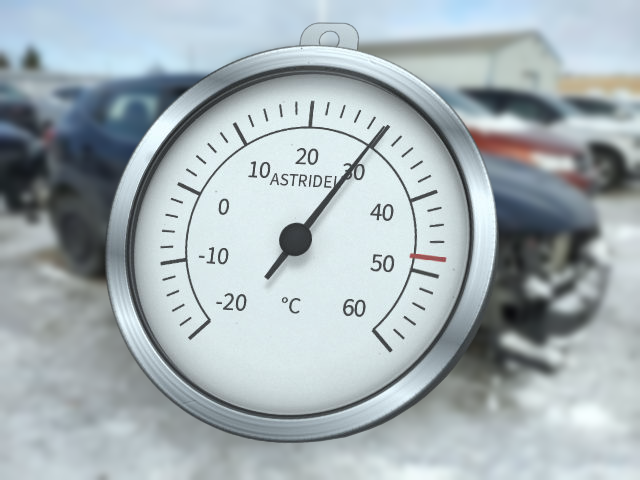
30 °C
